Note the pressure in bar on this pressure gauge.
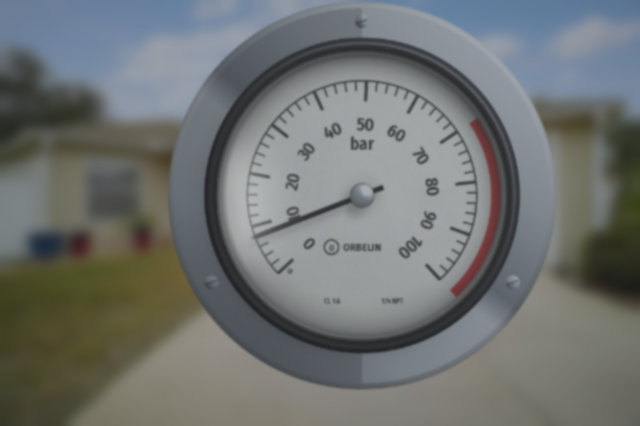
8 bar
